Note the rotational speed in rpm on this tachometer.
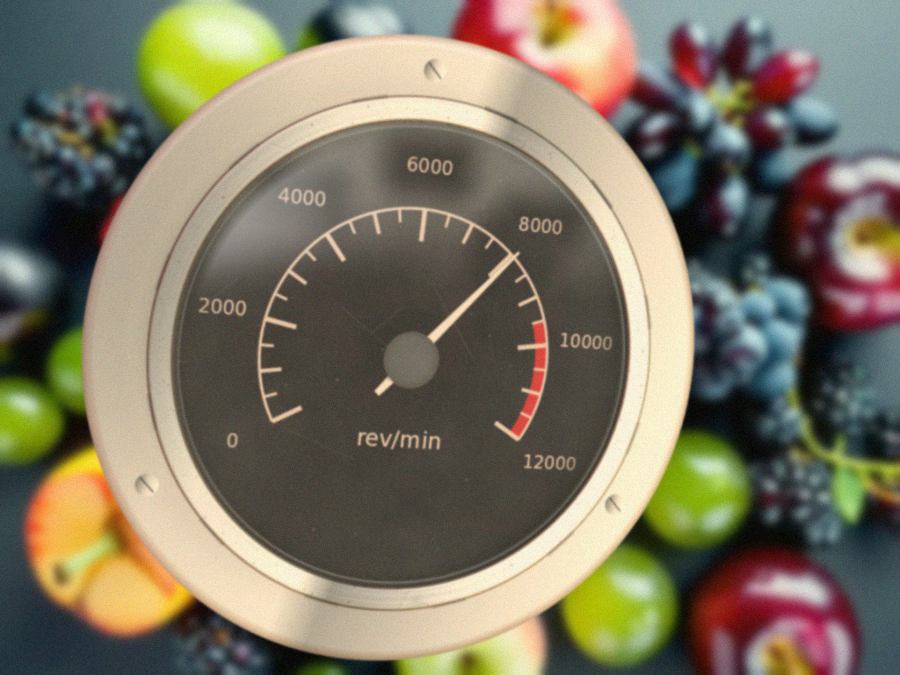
8000 rpm
